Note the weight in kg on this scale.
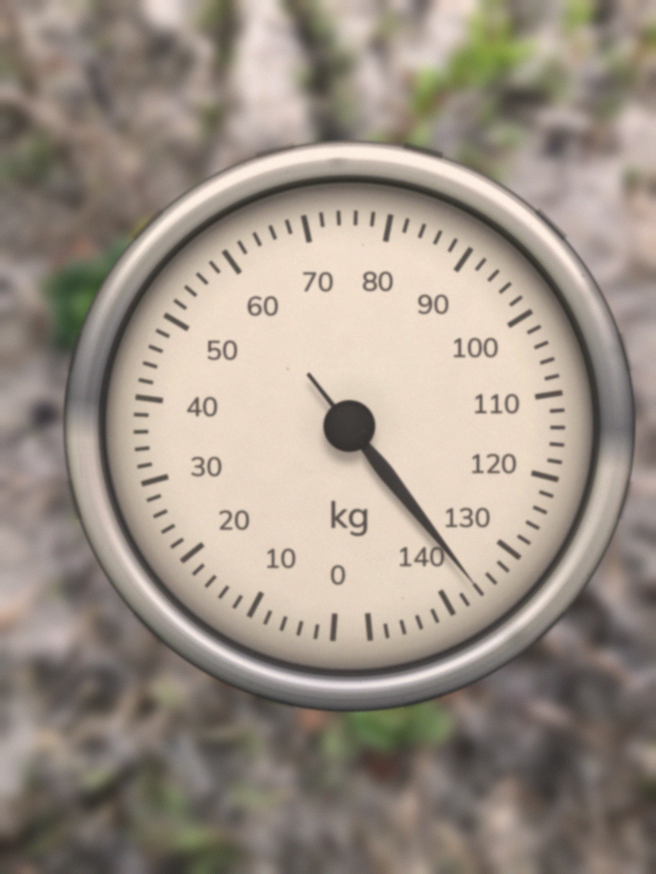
136 kg
